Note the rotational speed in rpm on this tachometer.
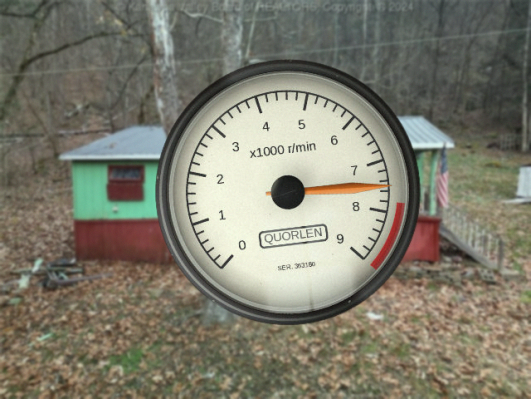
7500 rpm
